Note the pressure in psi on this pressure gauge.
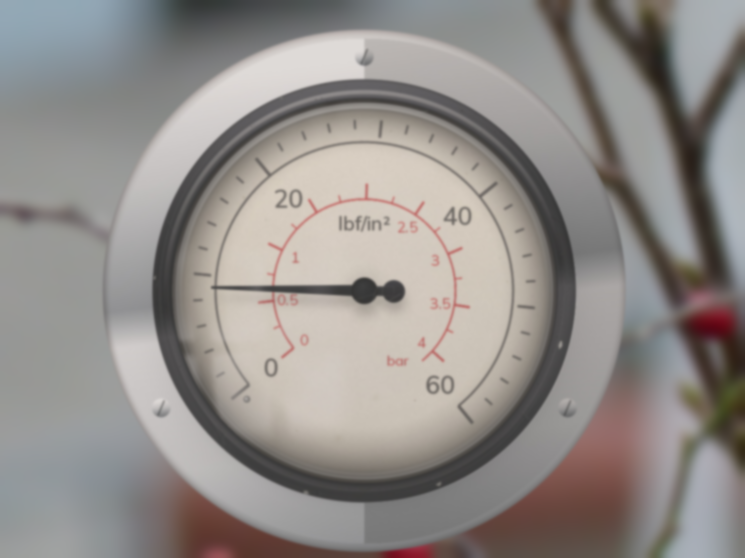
9 psi
